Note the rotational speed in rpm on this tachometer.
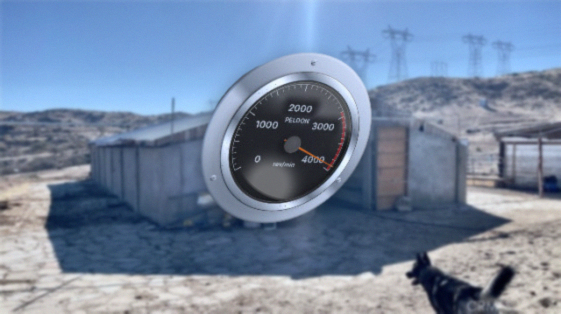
3900 rpm
